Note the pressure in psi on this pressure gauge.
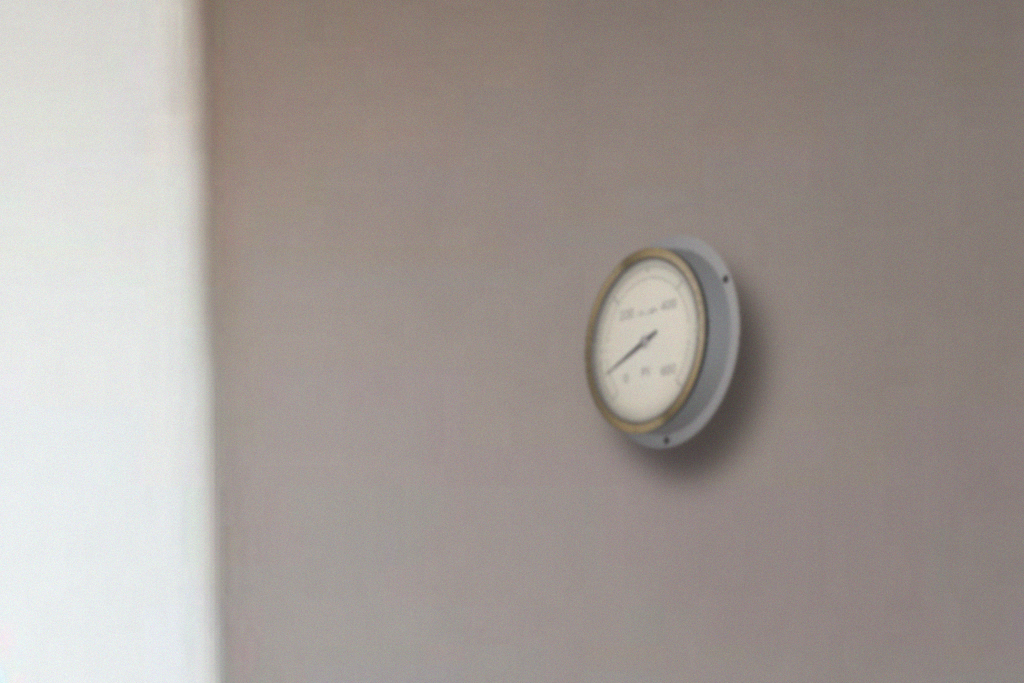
50 psi
